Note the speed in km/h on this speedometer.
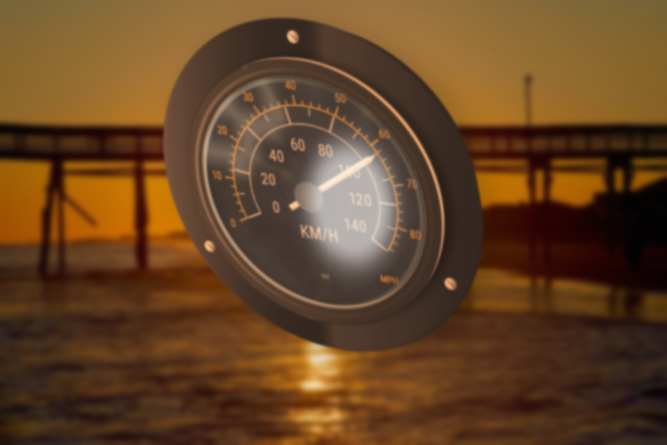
100 km/h
